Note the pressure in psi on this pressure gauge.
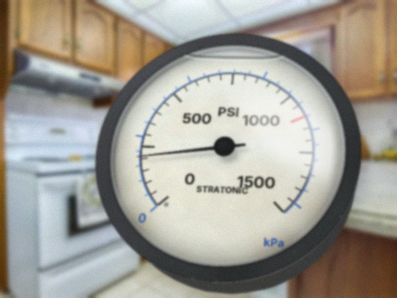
200 psi
